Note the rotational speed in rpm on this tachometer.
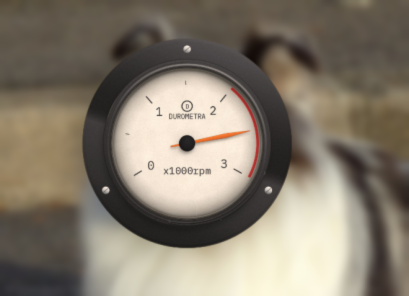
2500 rpm
